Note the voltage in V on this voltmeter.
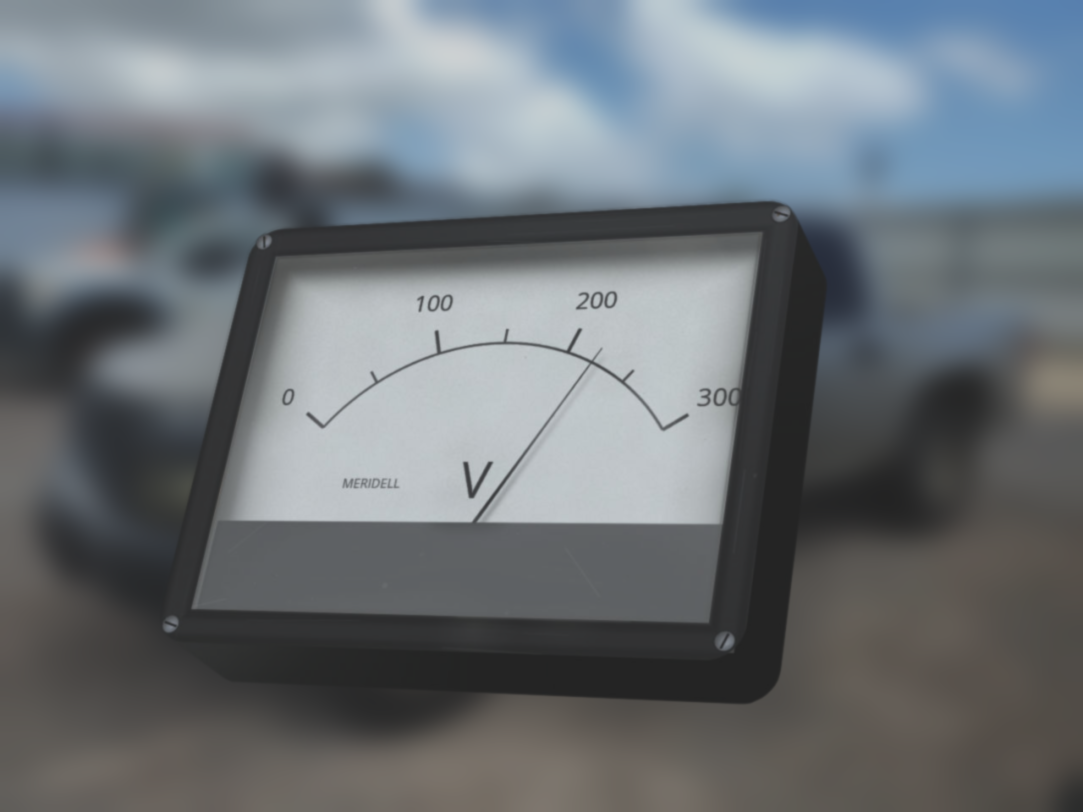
225 V
